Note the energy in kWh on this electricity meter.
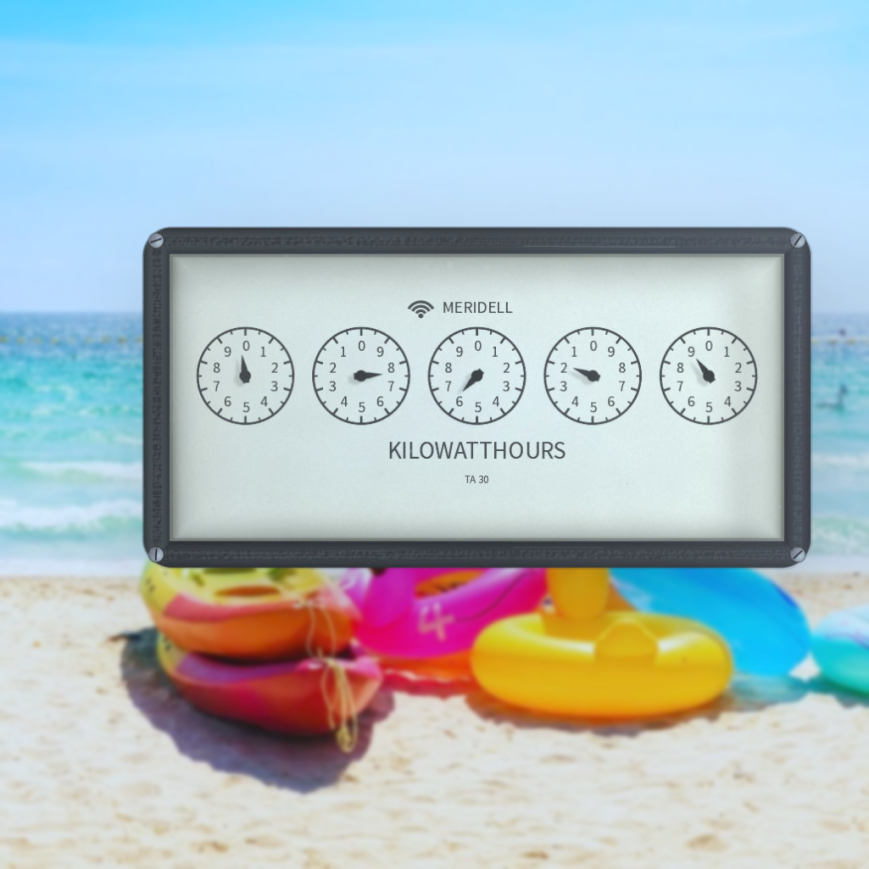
97619 kWh
